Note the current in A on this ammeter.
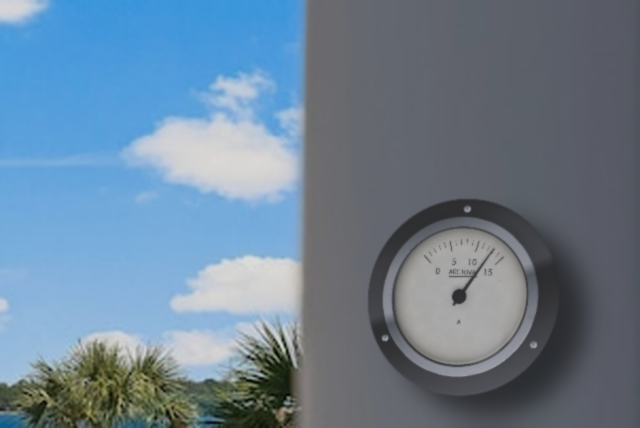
13 A
